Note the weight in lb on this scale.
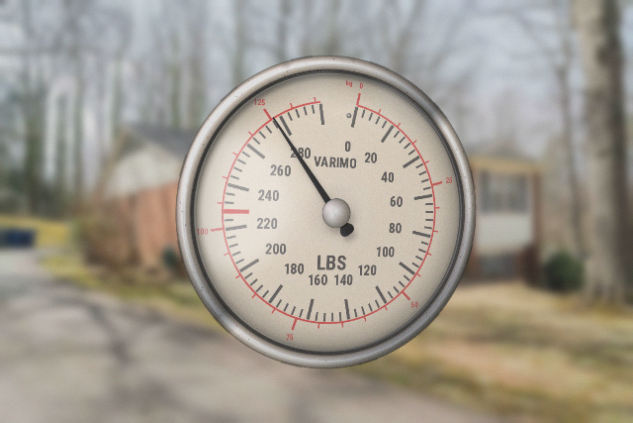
276 lb
